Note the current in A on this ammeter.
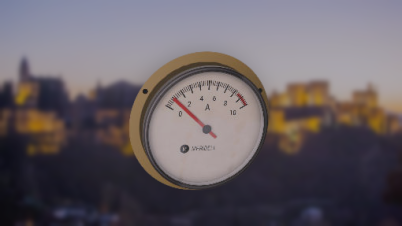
1 A
